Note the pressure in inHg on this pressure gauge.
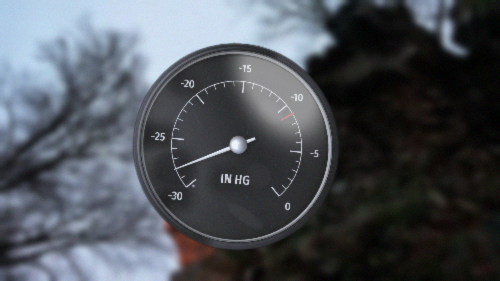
-28 inHg
